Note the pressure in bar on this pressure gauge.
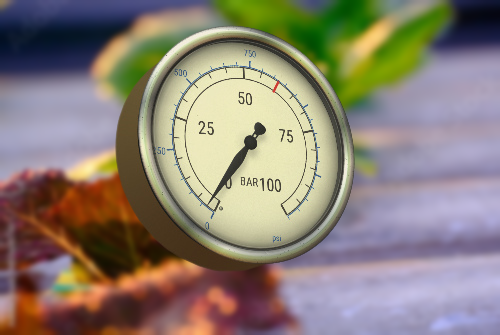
2.5 bar
